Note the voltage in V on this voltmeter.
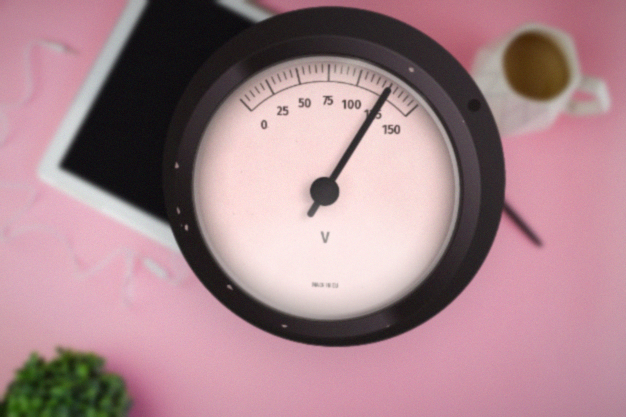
125 V
